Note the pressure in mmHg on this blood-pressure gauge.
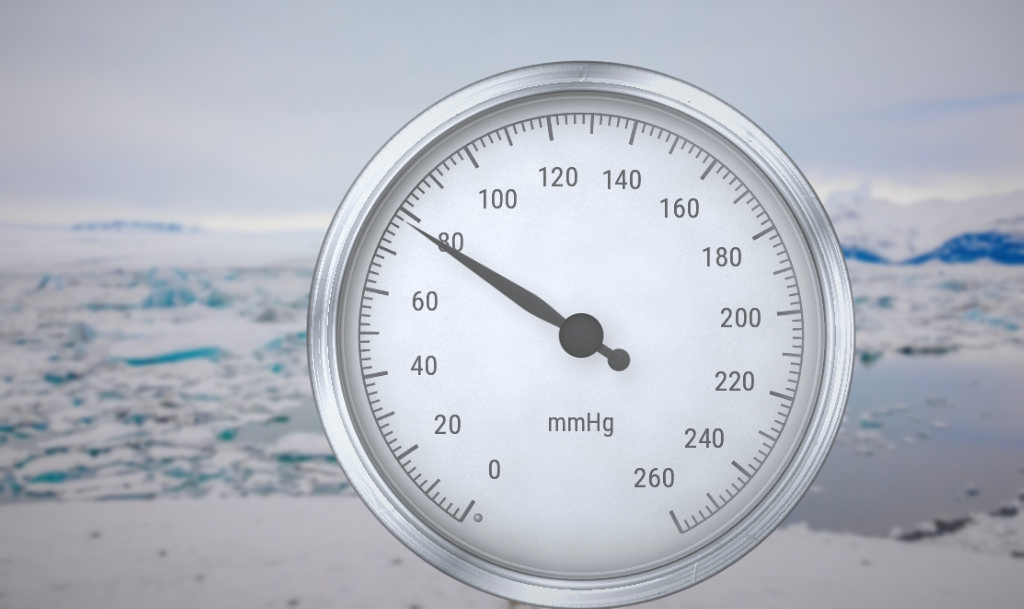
78 mmHg
